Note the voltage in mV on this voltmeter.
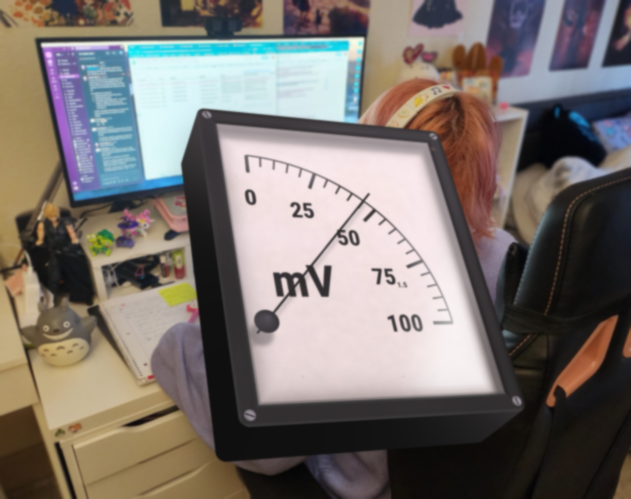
45 mV
